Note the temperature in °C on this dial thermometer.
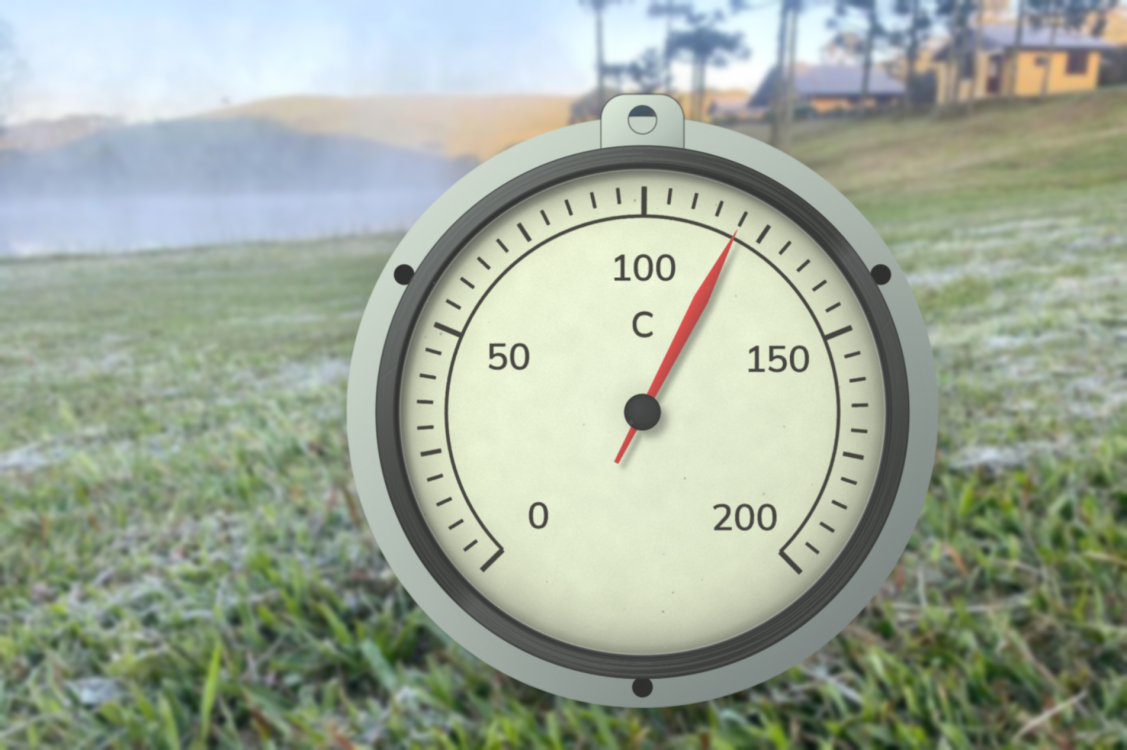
120 °C
